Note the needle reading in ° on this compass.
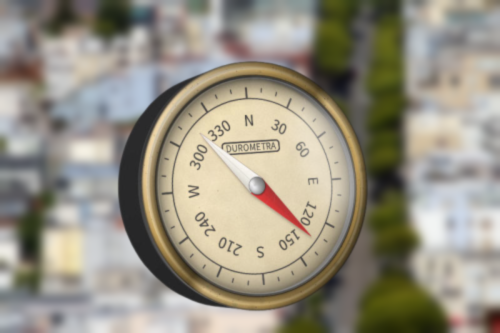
135 °
